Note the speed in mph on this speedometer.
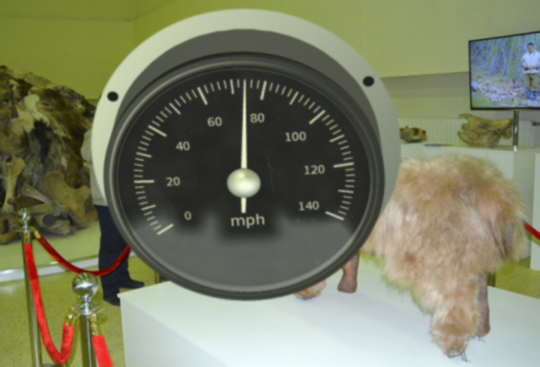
74 mph
